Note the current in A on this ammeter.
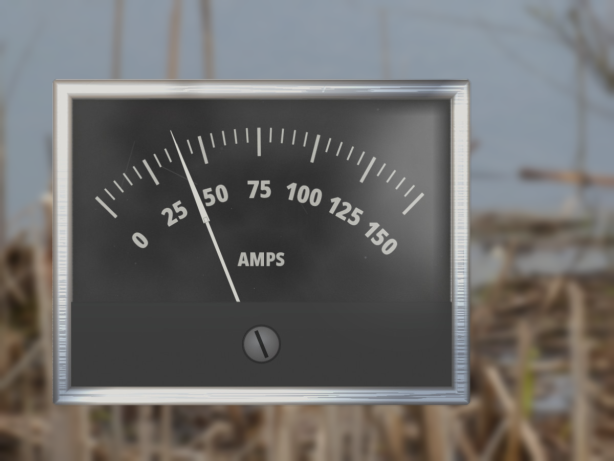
40 A
